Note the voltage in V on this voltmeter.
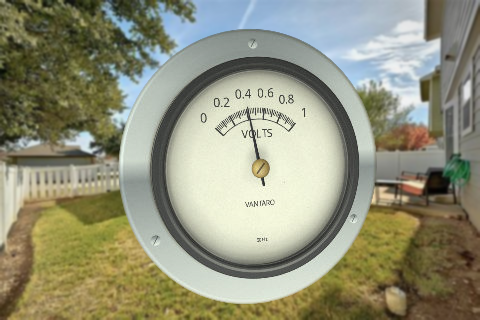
0.4 V
